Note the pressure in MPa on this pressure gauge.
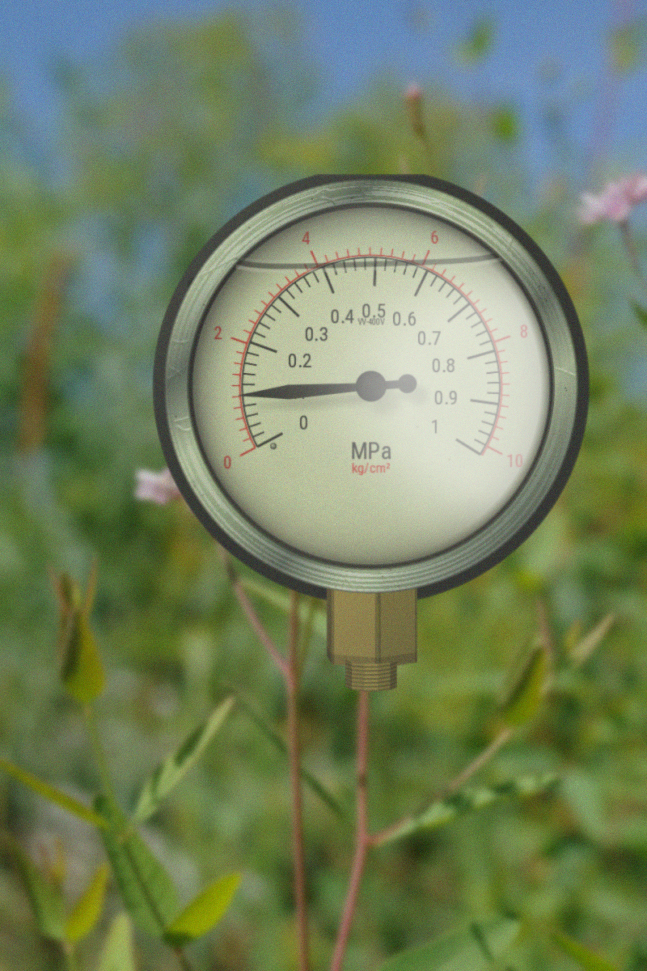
0.1 MPa
